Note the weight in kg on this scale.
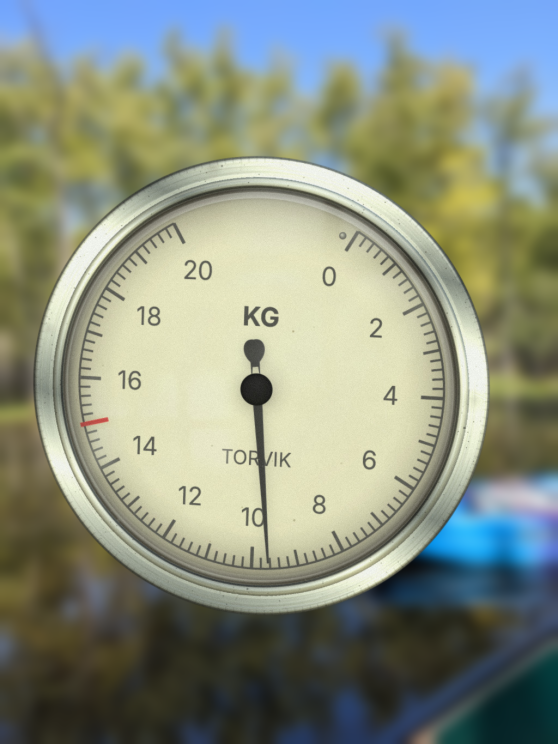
9.6 kg
